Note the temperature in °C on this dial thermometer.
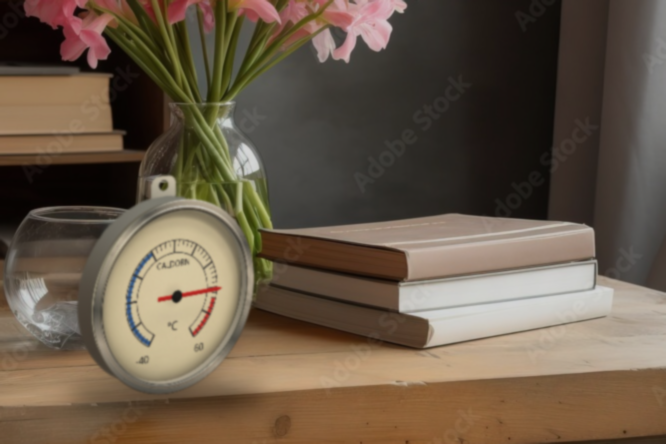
40 °C
